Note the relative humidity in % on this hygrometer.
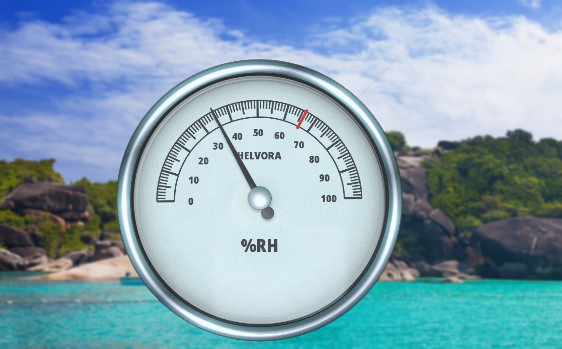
35 %
